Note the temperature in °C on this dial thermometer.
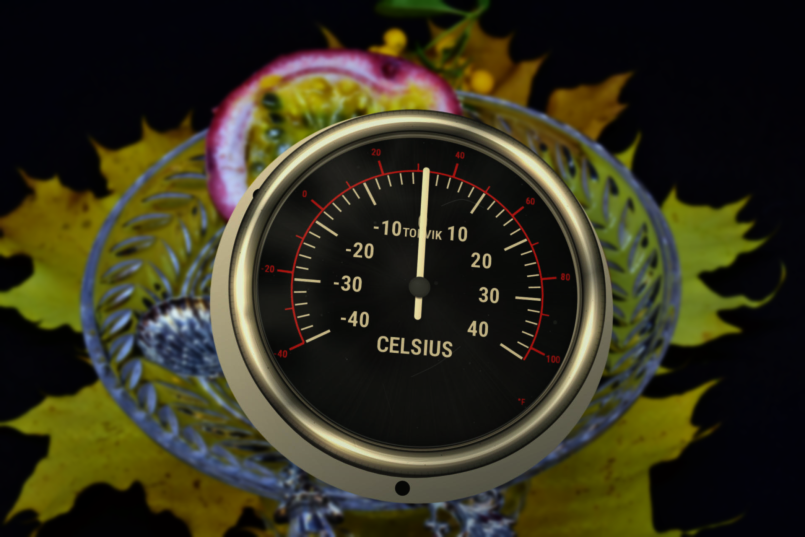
0 °C
